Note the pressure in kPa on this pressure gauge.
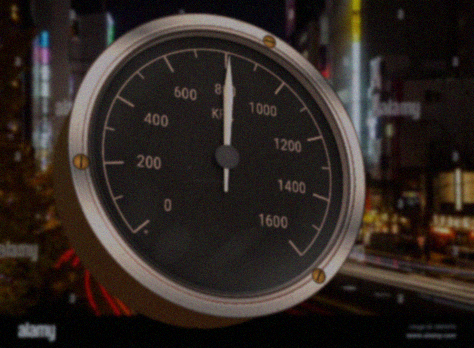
800 kPa
